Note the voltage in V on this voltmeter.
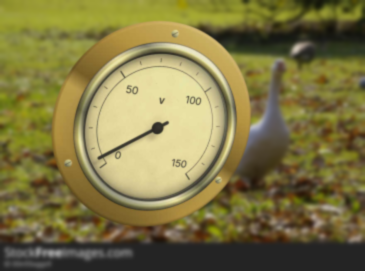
5 V
